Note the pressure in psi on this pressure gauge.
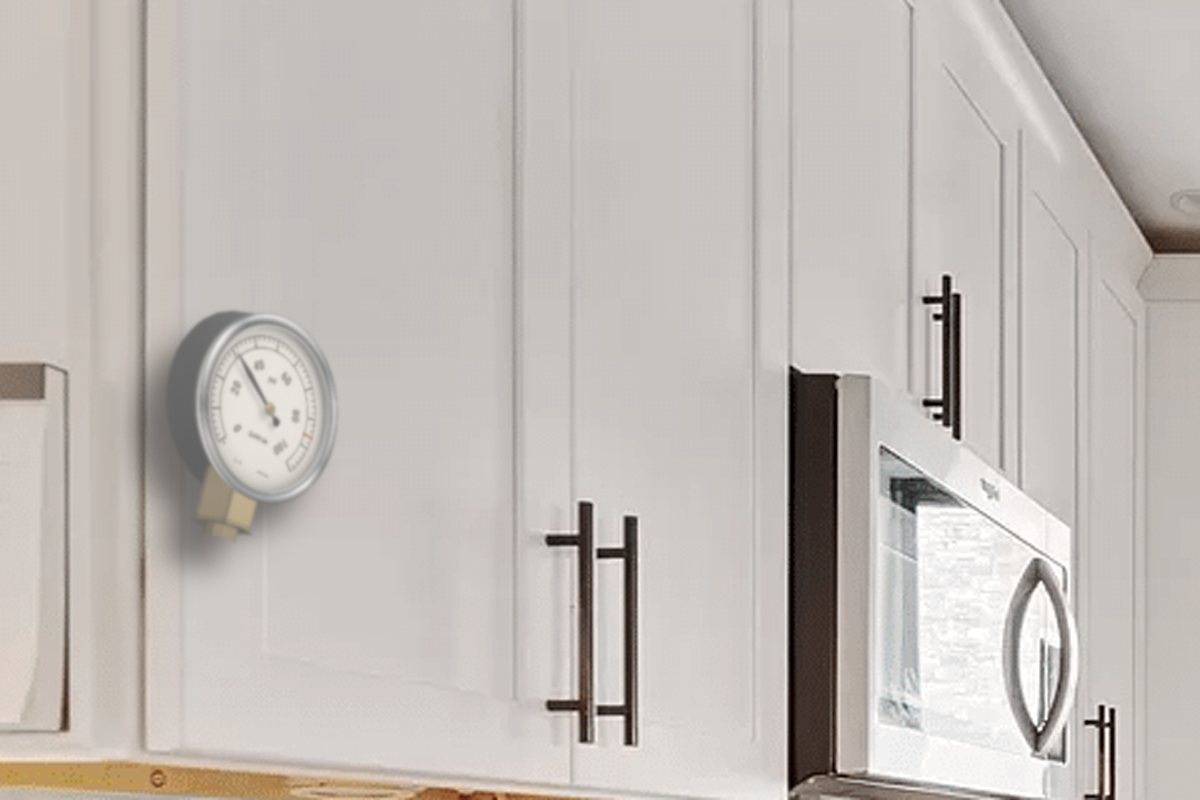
30 psi
